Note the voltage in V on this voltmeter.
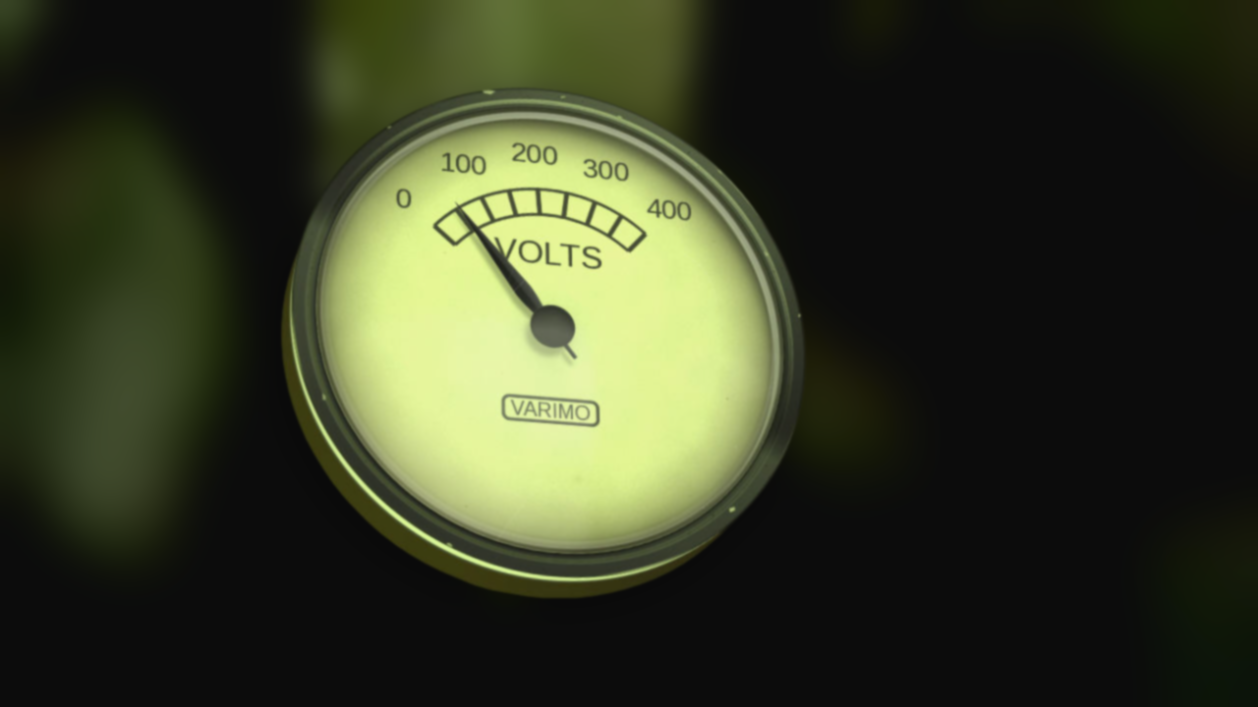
50 V
